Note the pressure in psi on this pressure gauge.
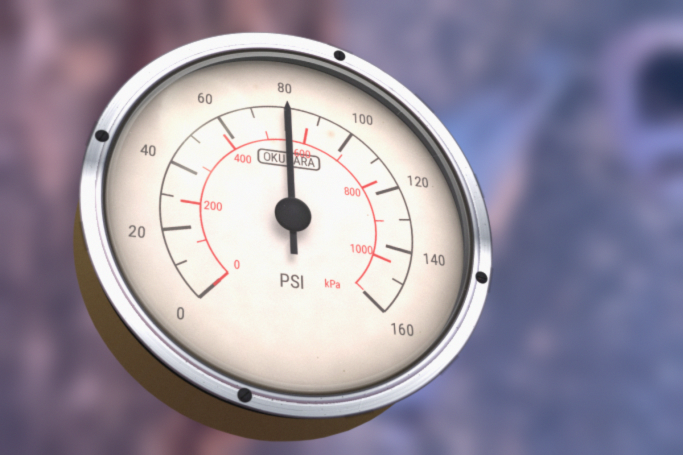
80 psi
